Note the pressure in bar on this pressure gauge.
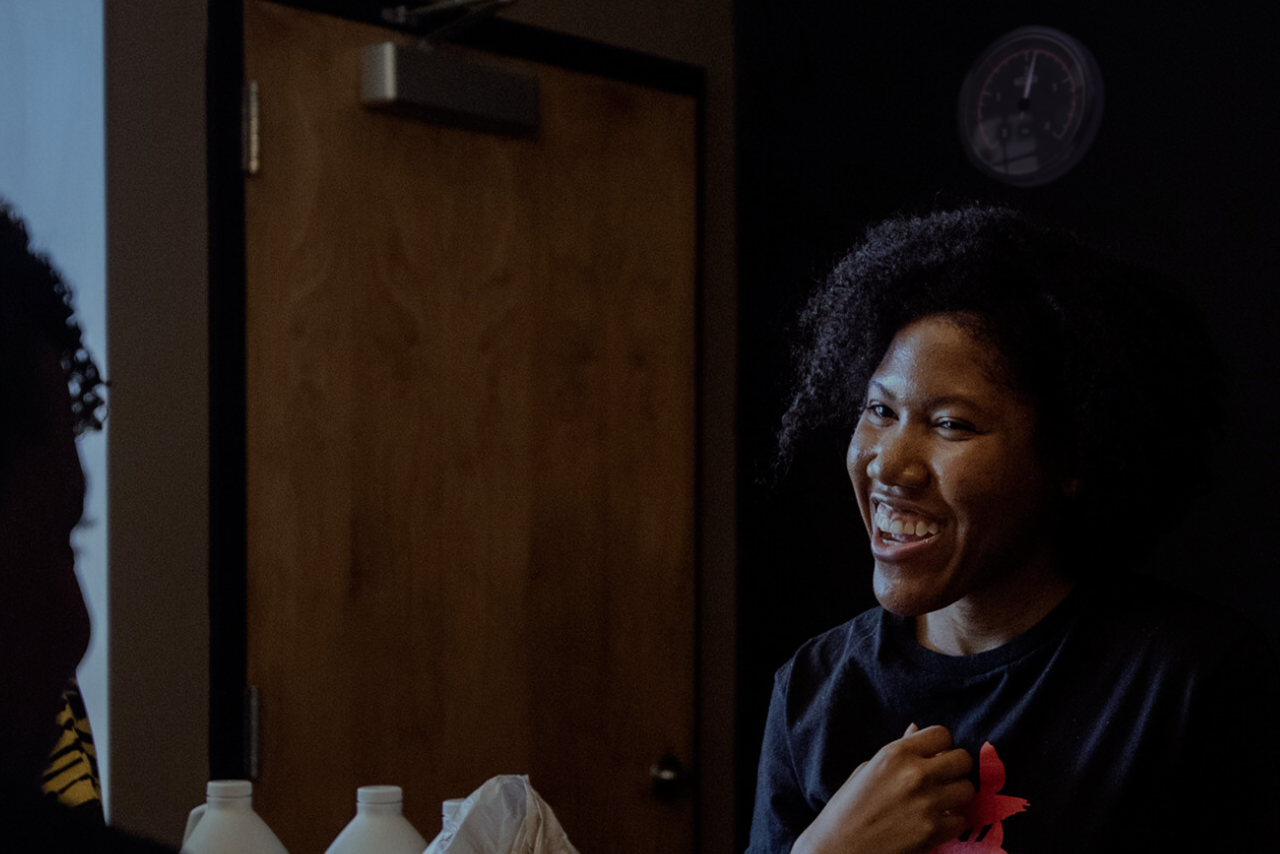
2.2 bar
